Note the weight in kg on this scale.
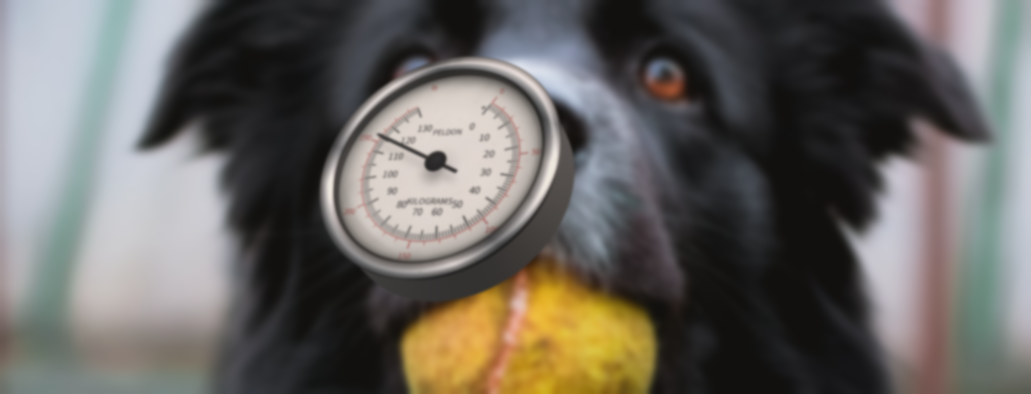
115 kg
